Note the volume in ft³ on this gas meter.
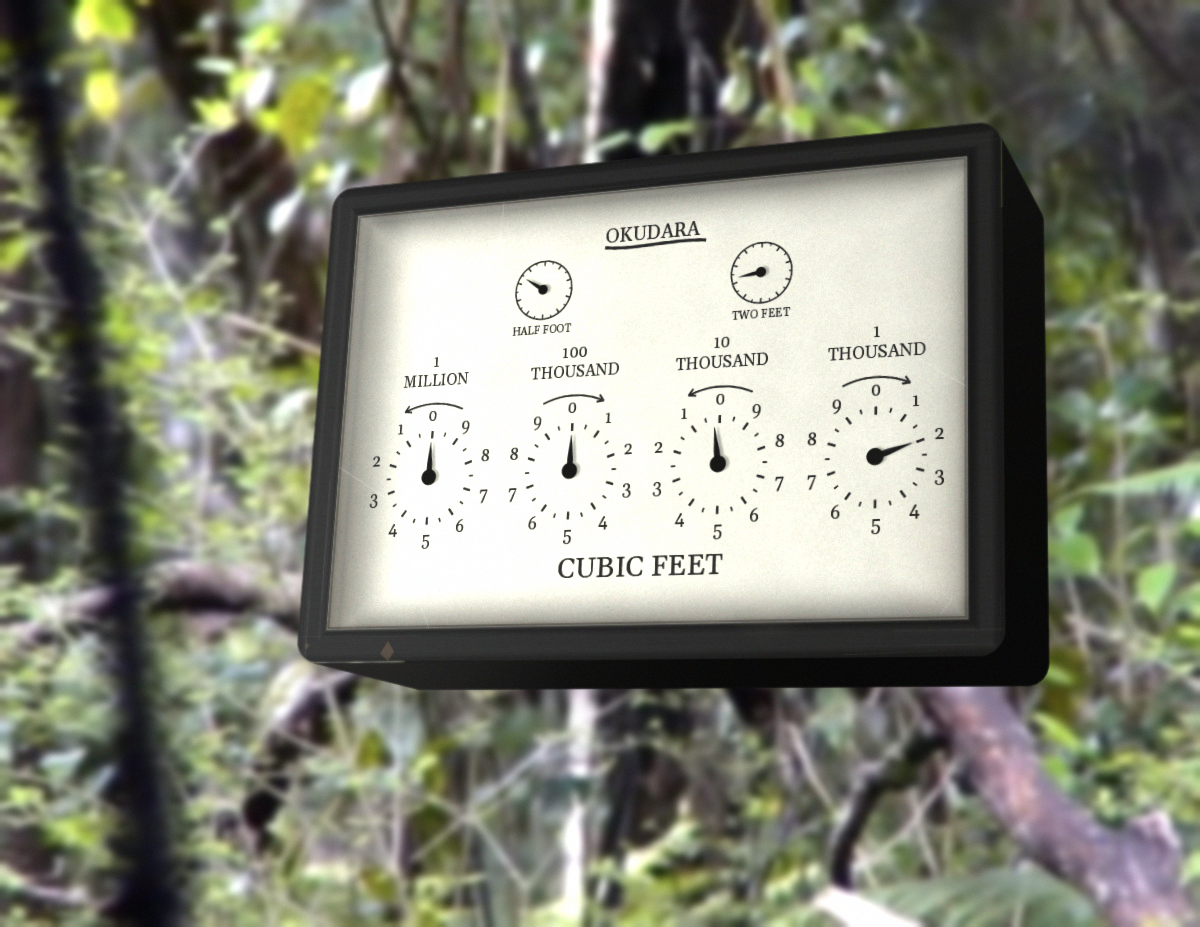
200 ft³
